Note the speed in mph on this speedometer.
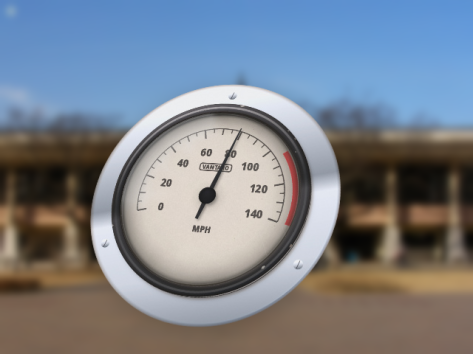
80 mph
